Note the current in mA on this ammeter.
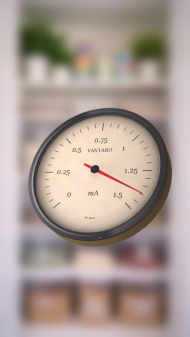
1.4 mA
